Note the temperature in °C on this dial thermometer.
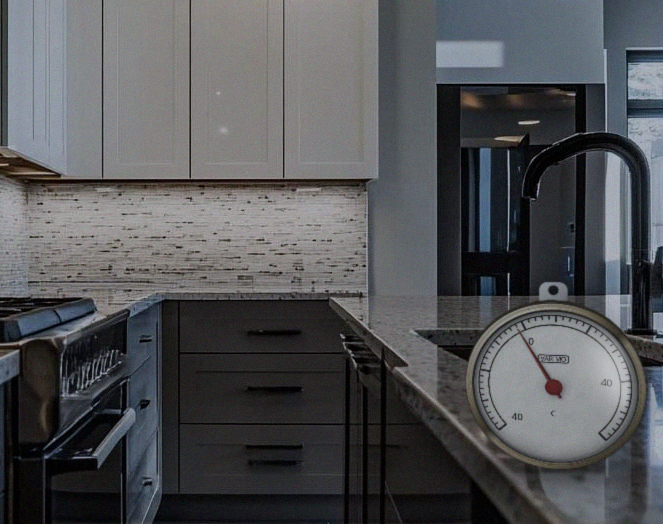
-2 °C
